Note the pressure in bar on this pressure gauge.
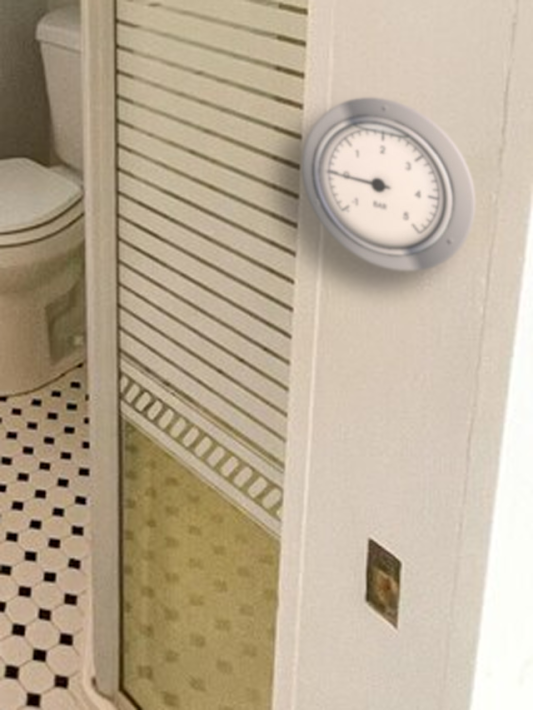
0 bar
